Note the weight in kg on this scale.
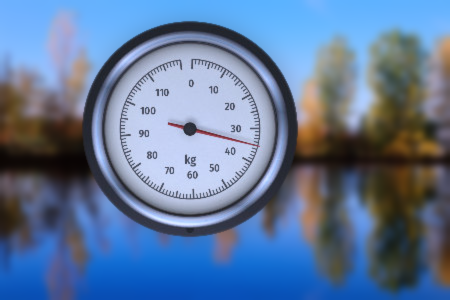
35 kg
